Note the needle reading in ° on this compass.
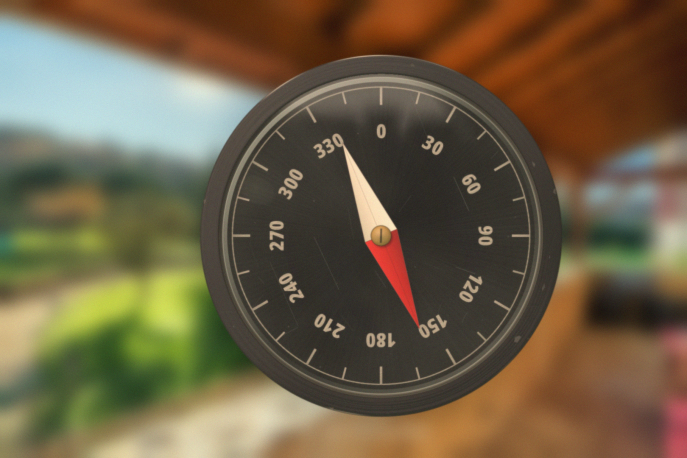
157.5 °
